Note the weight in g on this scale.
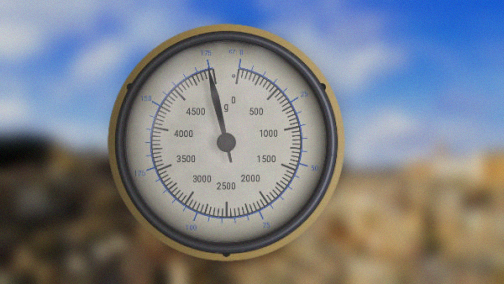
4950 g
